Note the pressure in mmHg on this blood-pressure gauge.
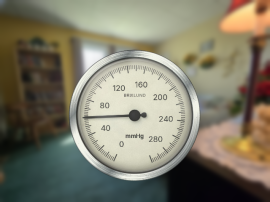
60 mmHg
